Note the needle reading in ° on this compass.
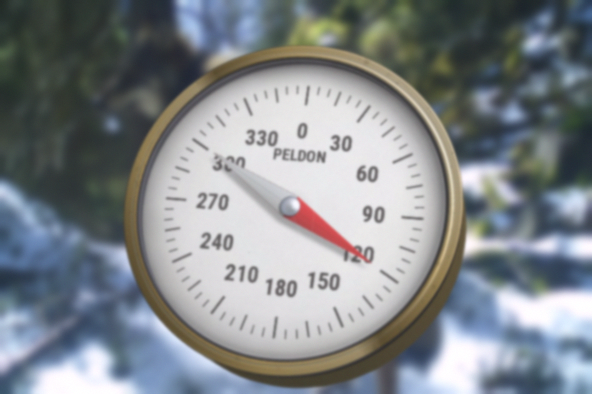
120 °
